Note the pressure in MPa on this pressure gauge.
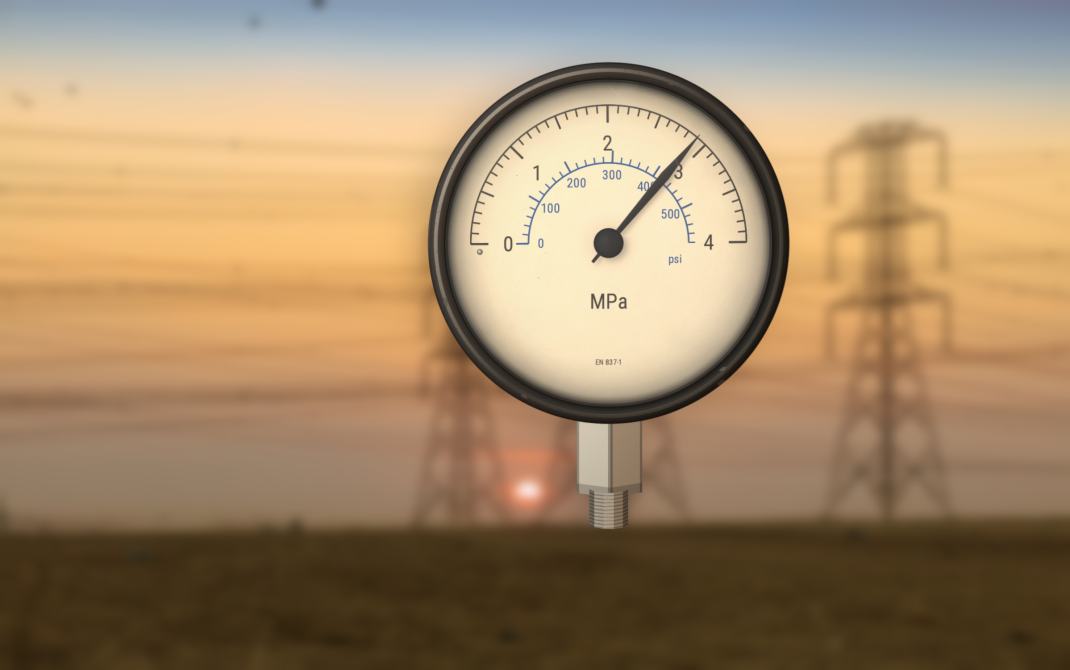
2.9 MPa
